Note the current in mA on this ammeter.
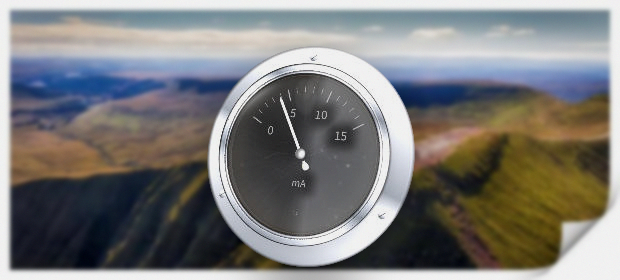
4 mA
